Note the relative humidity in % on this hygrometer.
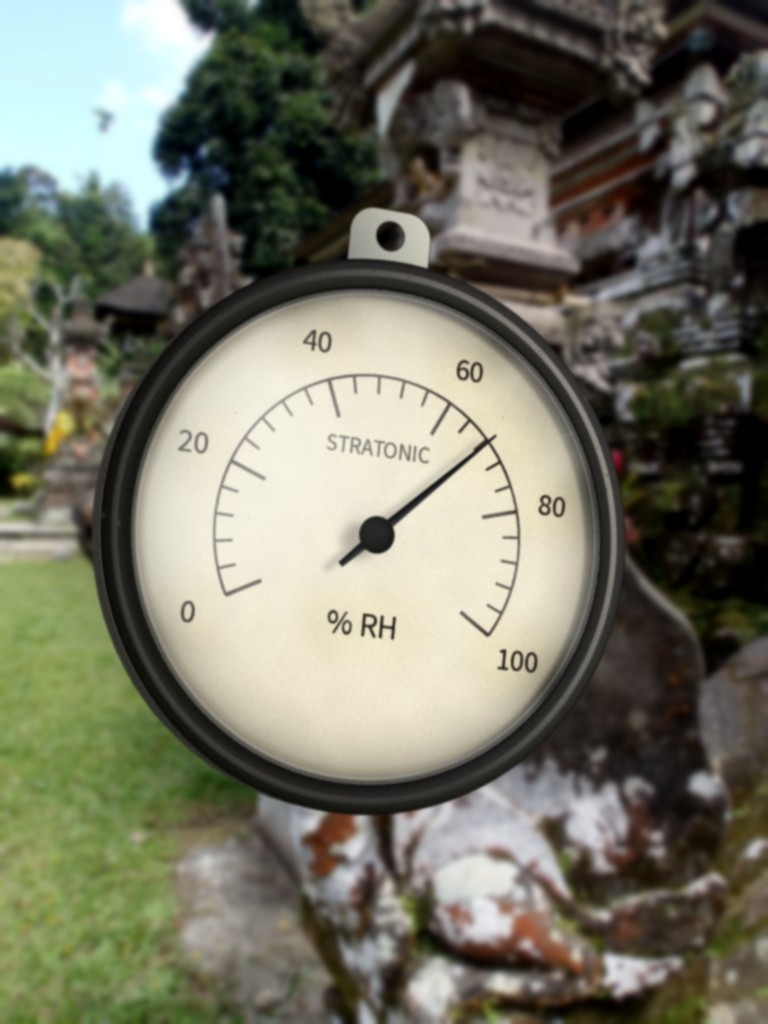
68 %
